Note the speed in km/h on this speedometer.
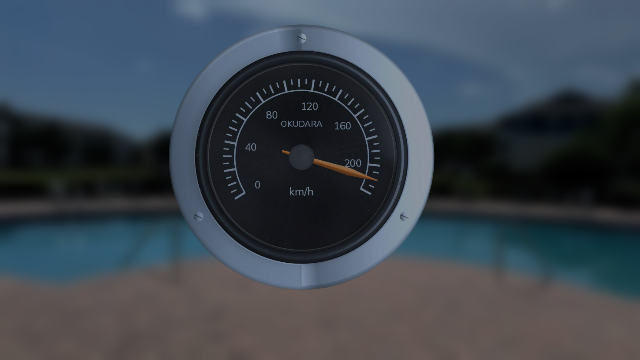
210 km/h
